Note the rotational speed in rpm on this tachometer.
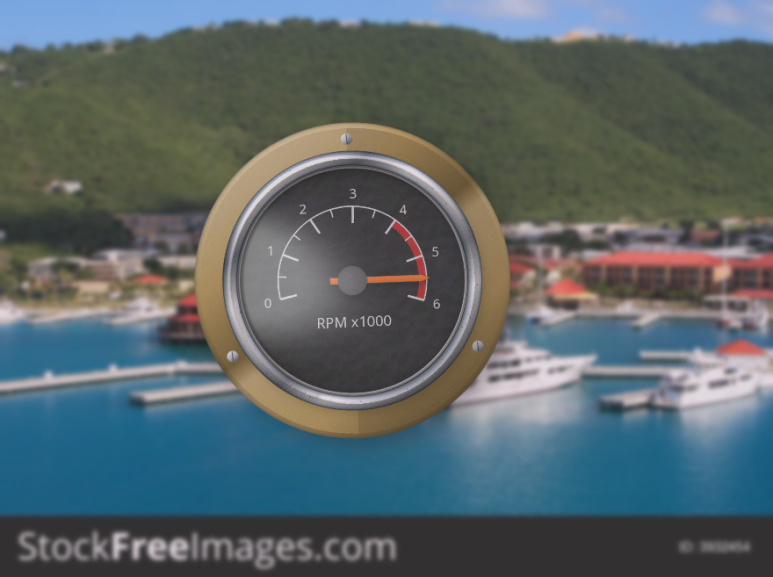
5500 rpm
